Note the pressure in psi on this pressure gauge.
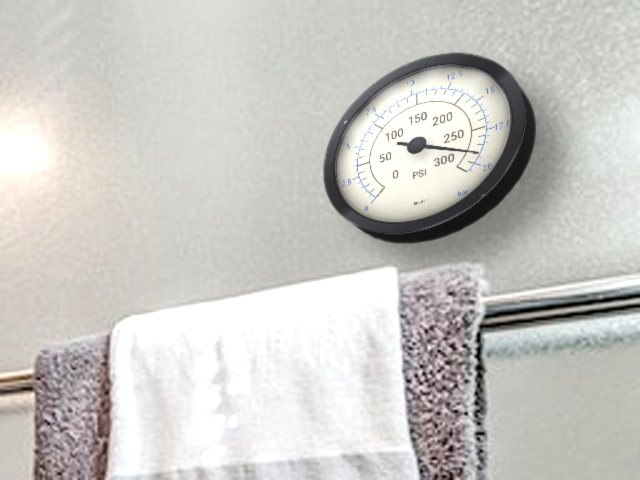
280 psi
